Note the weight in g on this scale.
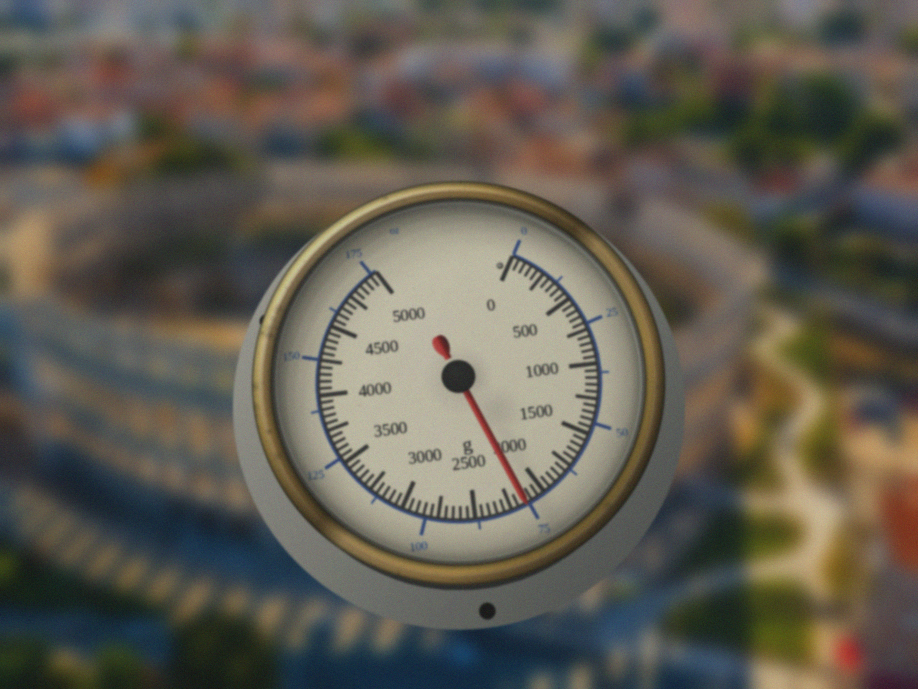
2150 g
